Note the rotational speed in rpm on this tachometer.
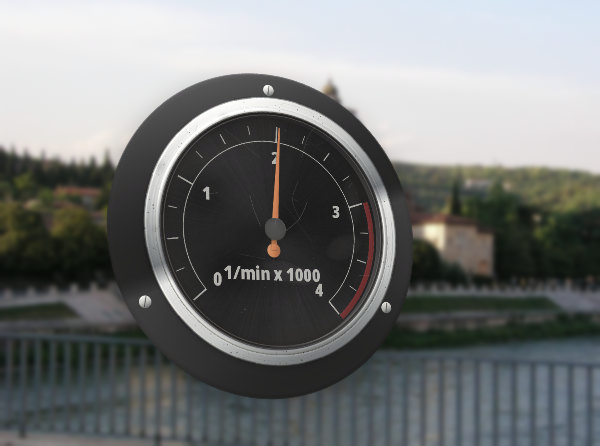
2000 rpm
